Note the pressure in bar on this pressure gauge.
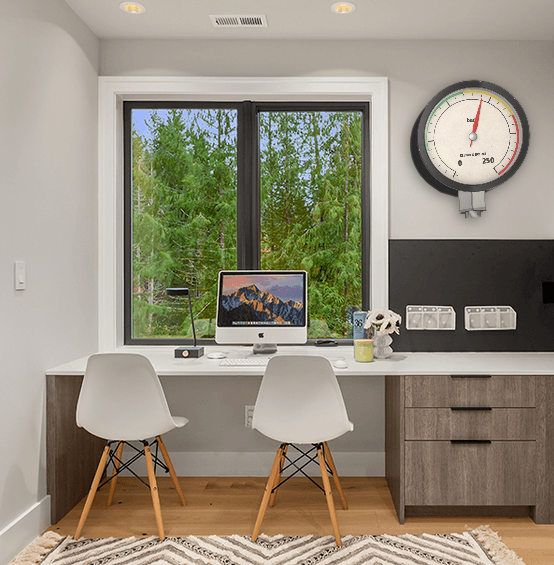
140 bar
